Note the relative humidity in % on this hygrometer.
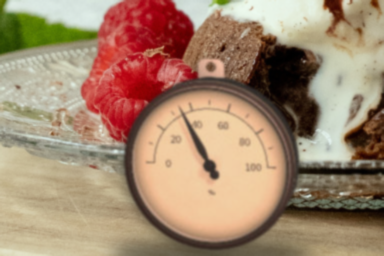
35 %
